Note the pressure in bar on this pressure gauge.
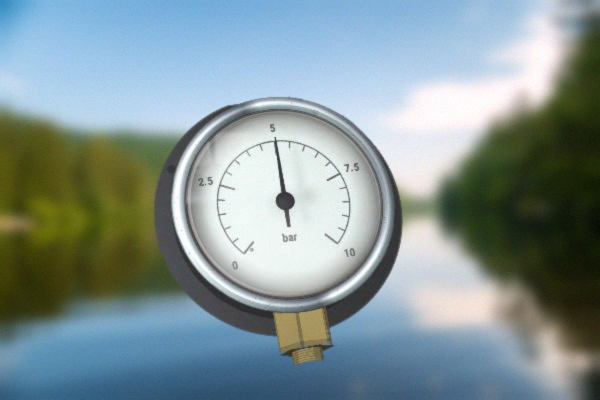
5 bar
